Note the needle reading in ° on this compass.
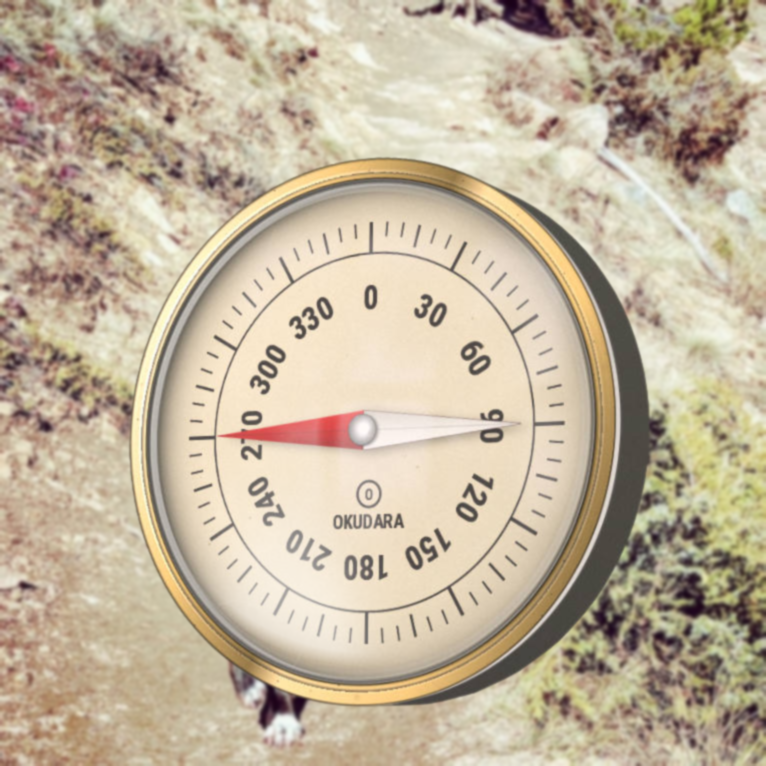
270 °
